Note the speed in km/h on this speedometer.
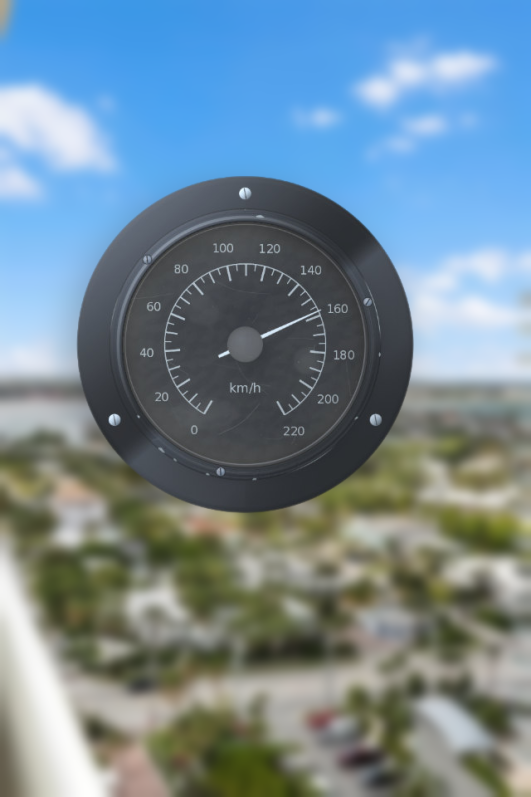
157.5 km/h
